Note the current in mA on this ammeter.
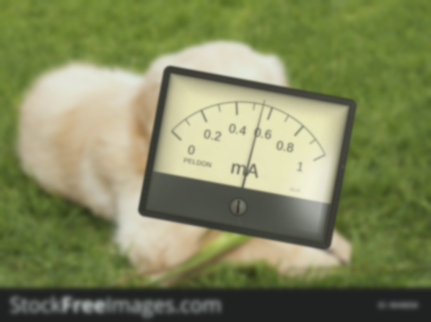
0.55 mA
